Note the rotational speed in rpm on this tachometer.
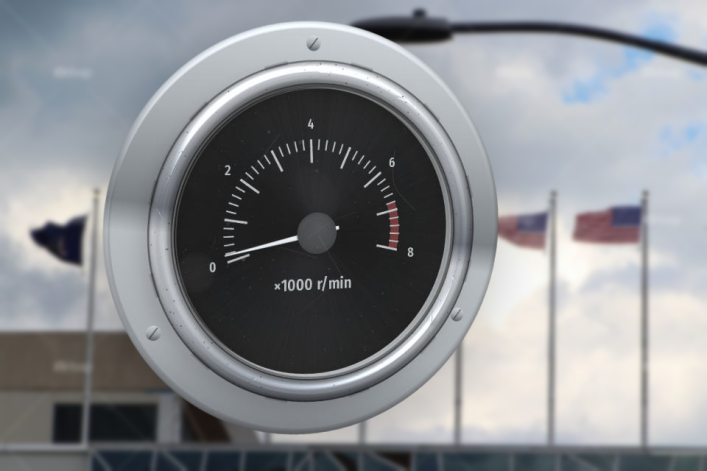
200 rpm
